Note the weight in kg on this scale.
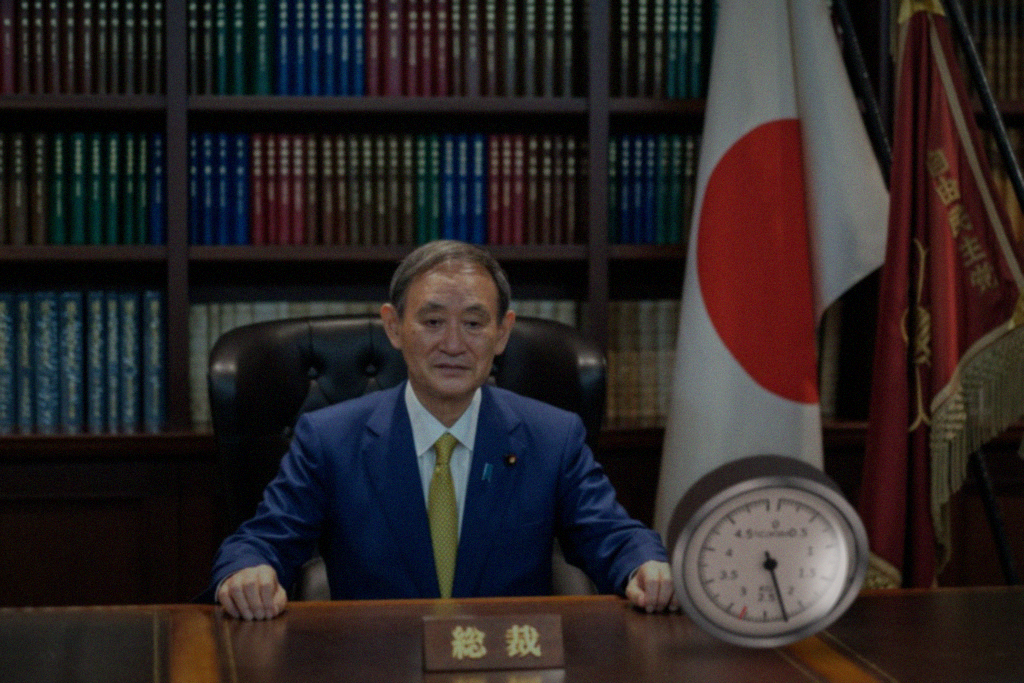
2.25 kg
